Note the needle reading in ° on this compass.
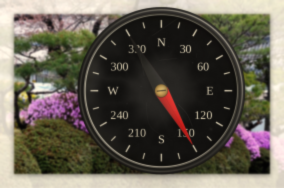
150 °
